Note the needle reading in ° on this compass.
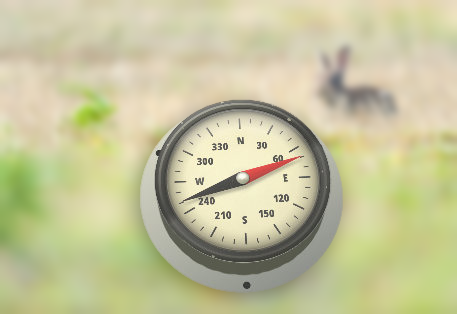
70 °
